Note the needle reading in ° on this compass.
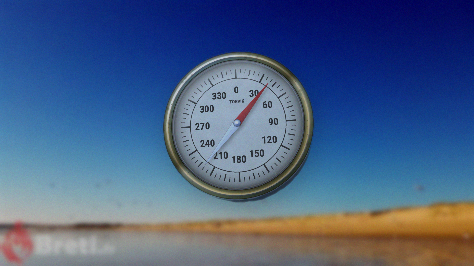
40 °
